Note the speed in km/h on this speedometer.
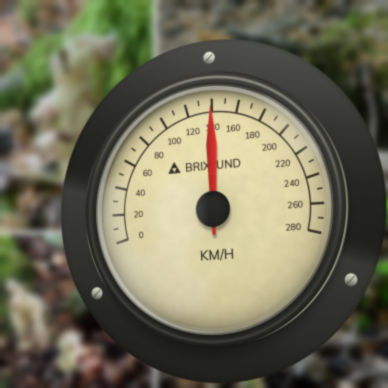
140 km/h
